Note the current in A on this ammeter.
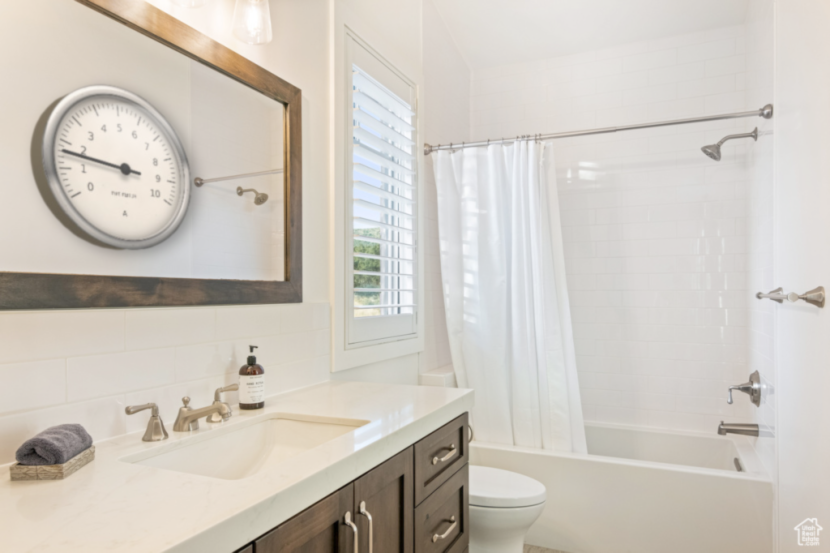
1.6 A
